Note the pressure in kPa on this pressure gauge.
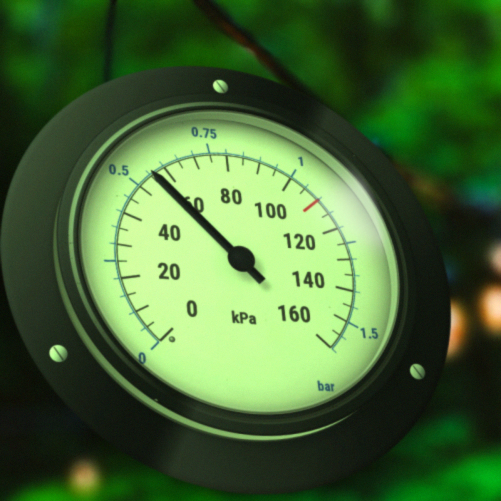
55 kPa
